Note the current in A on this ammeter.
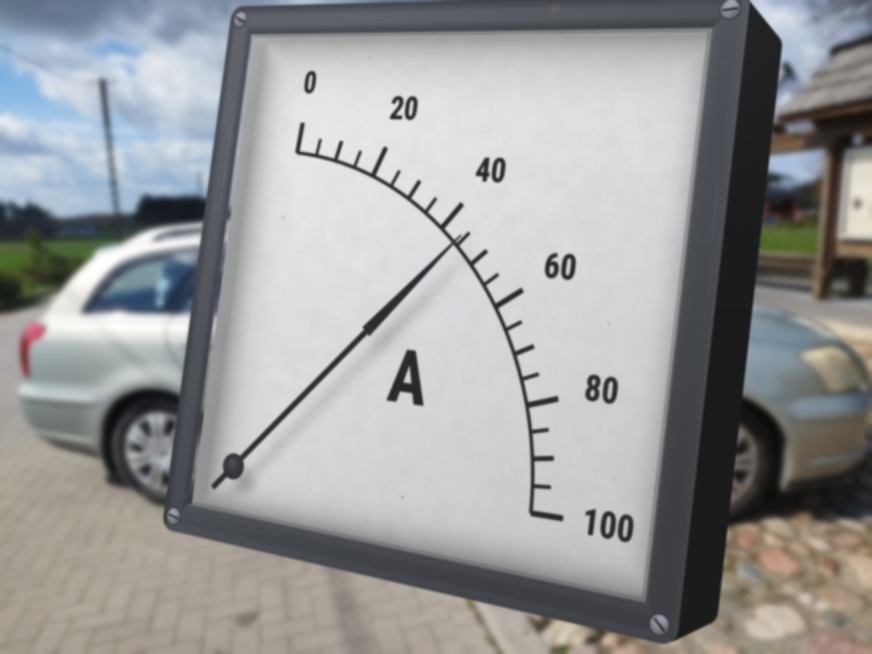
45 A
